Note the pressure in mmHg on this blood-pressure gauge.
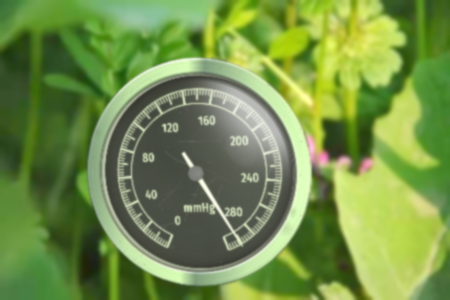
290 mmHg
